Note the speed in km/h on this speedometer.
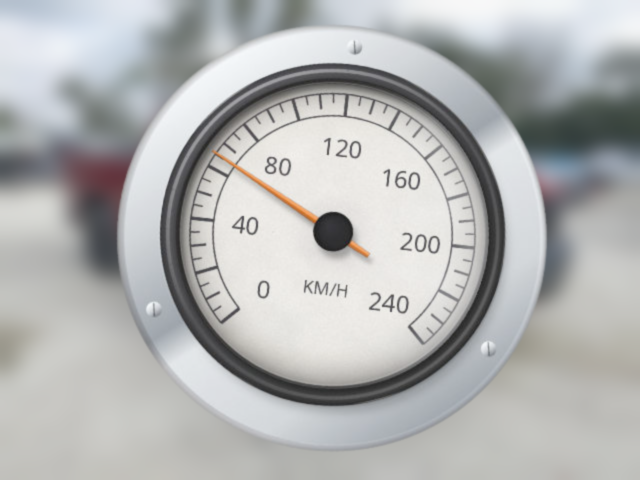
65 km/h
